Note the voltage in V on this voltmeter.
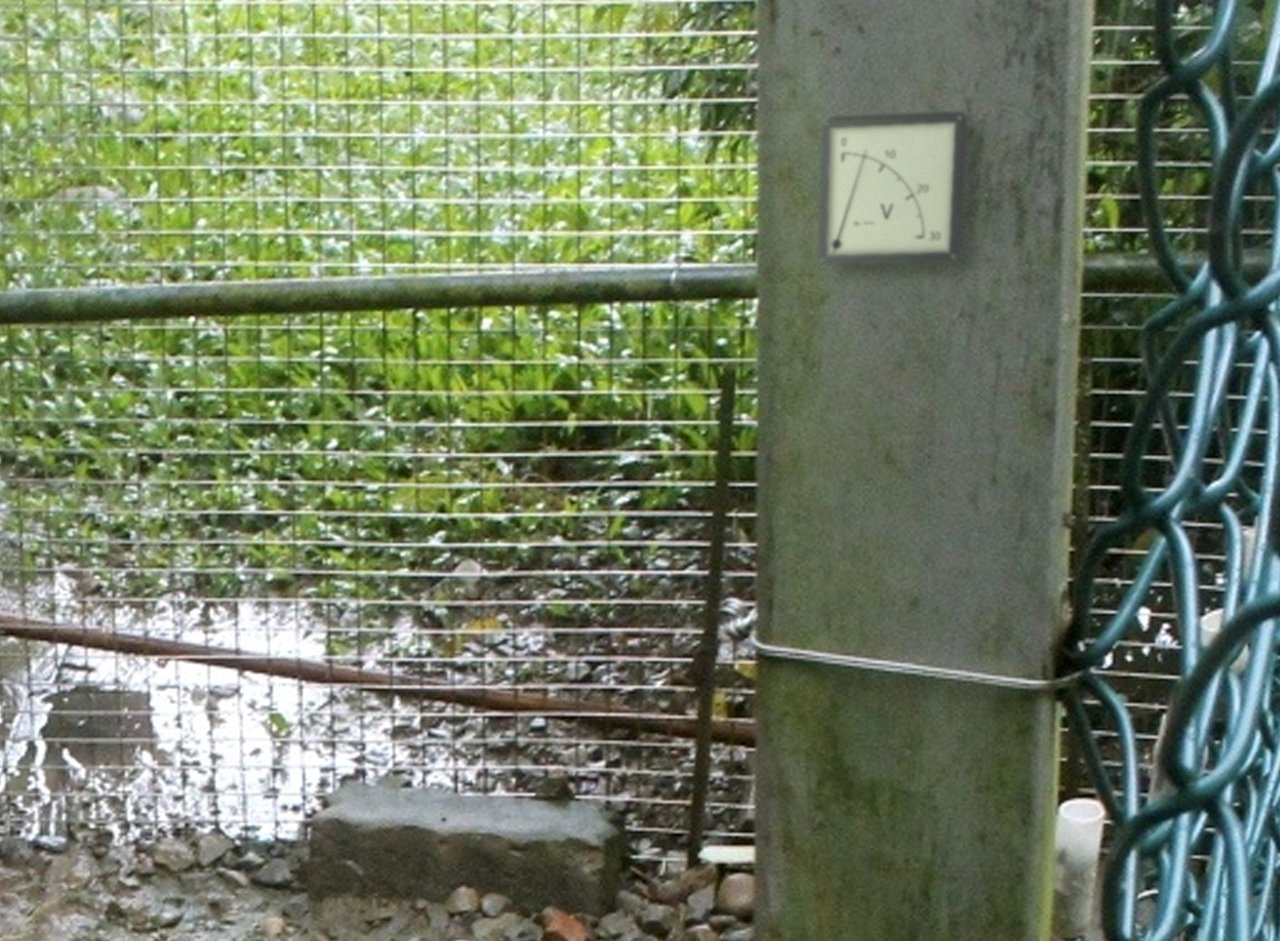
5 V
